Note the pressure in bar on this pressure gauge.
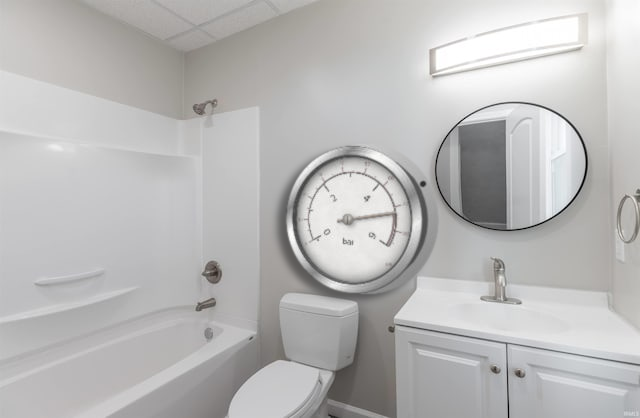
5 bar
